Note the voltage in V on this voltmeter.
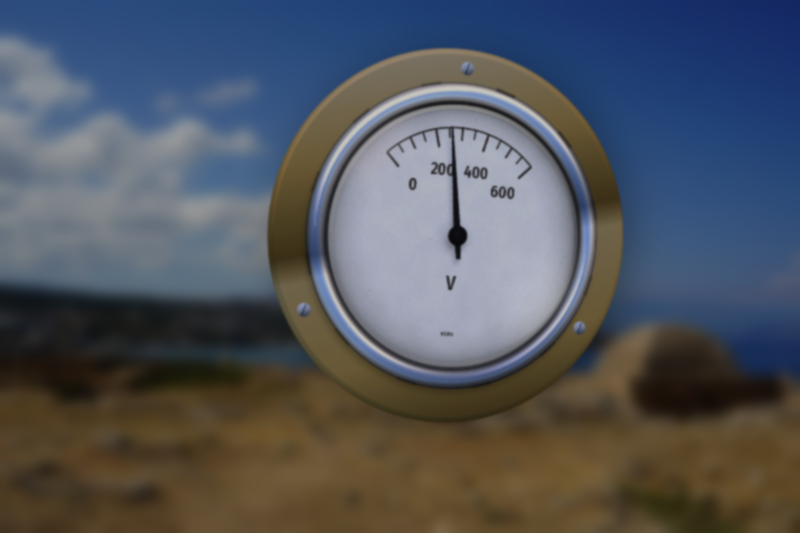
250 V
